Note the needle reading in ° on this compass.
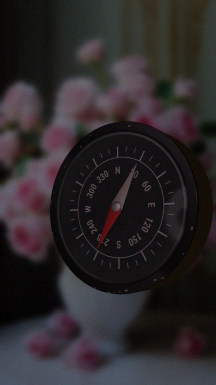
210 °
